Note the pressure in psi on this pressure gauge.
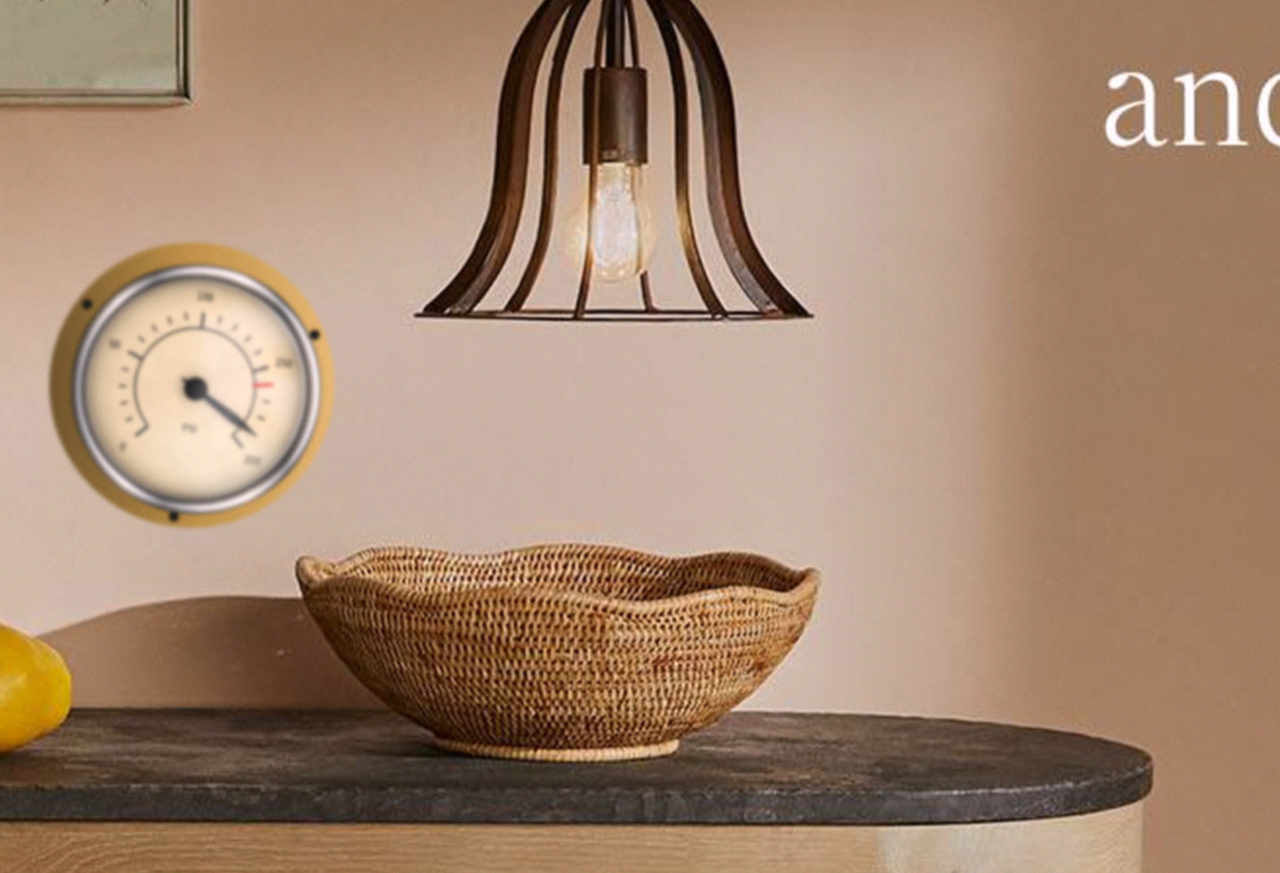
190 psi
